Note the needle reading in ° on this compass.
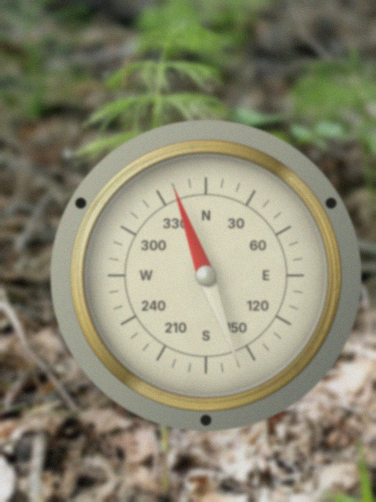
340 °
